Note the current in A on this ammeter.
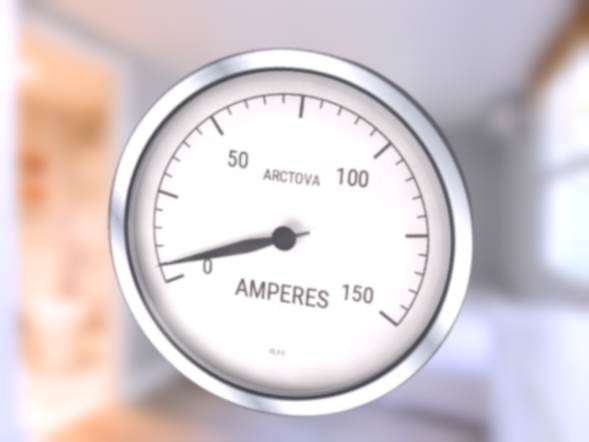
5 A
